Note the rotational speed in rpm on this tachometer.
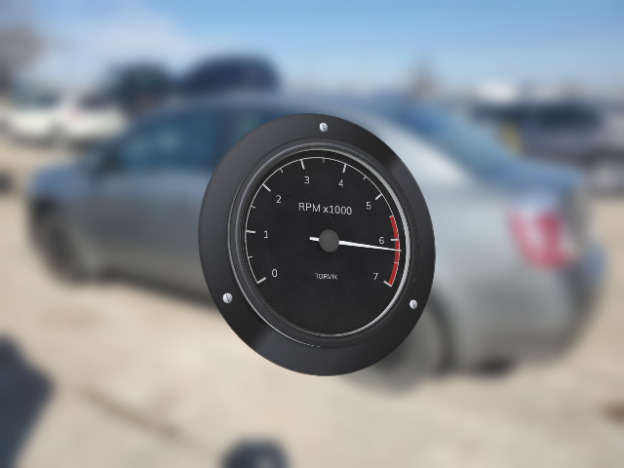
6250 rpm
